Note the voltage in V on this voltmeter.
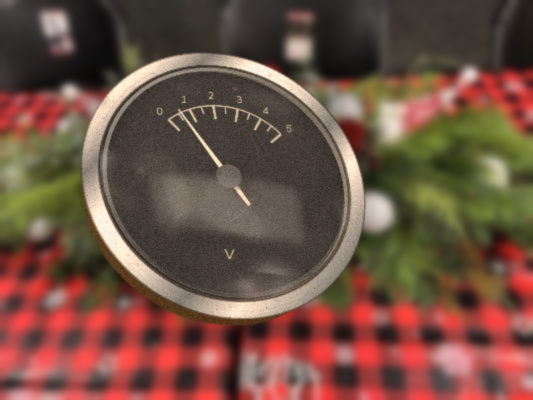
0.5 V
